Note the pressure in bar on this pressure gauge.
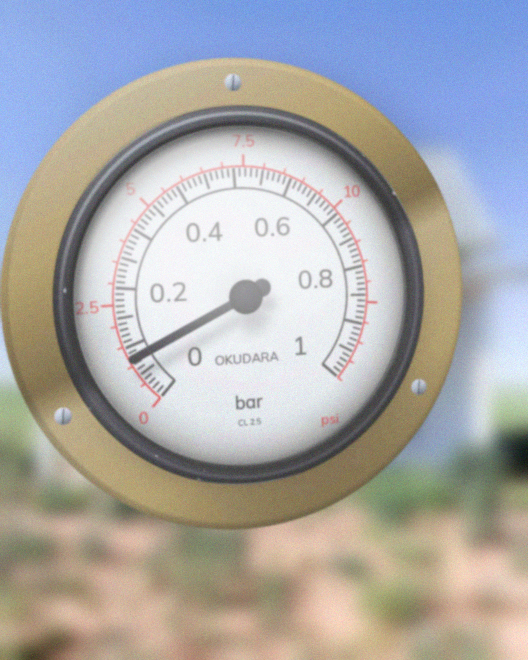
0.08 bar
